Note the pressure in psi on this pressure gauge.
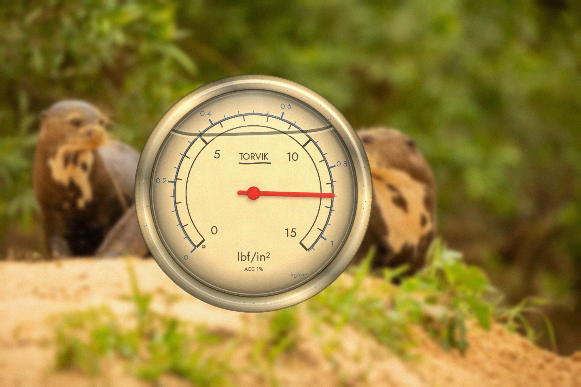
12.5 psi
